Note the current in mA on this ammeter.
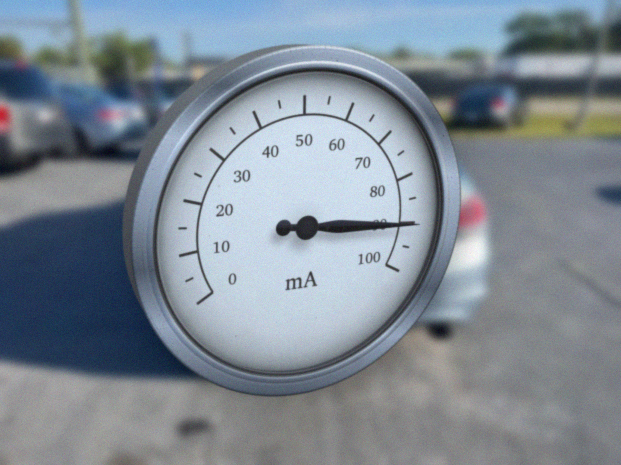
90 mA
